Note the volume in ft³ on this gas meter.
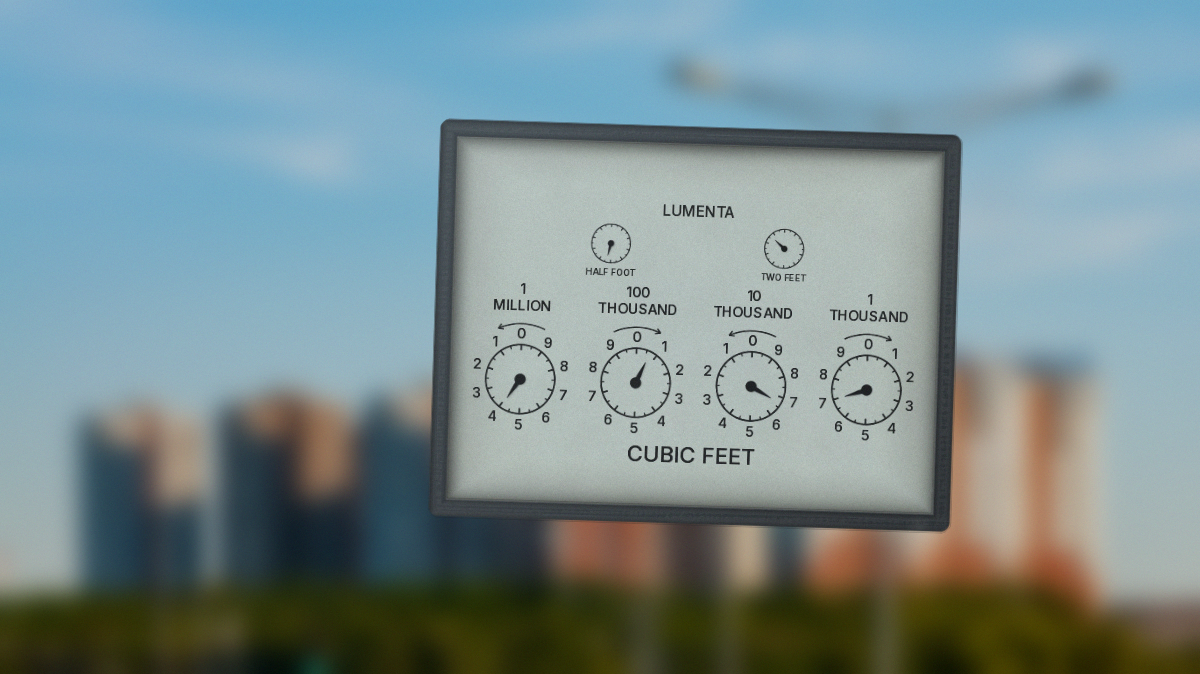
406700 ft³
